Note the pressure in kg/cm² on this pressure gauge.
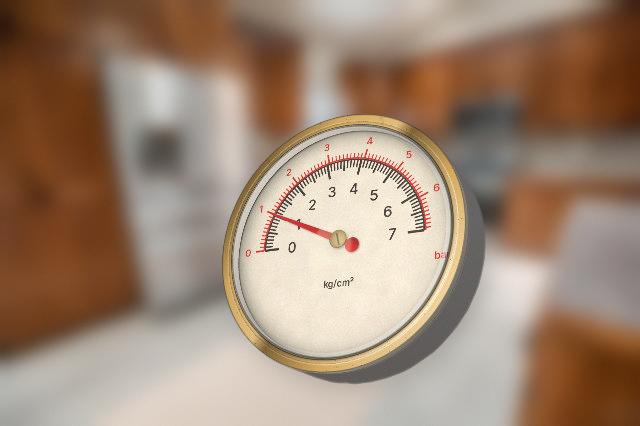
1 kg/cm²
